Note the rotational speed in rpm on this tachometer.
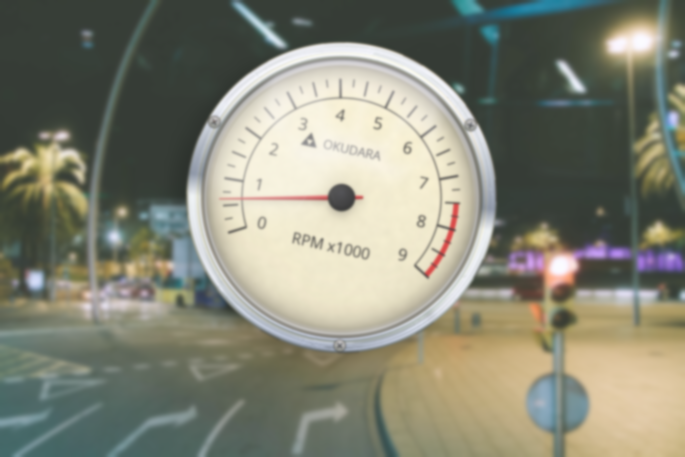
625 rpm
